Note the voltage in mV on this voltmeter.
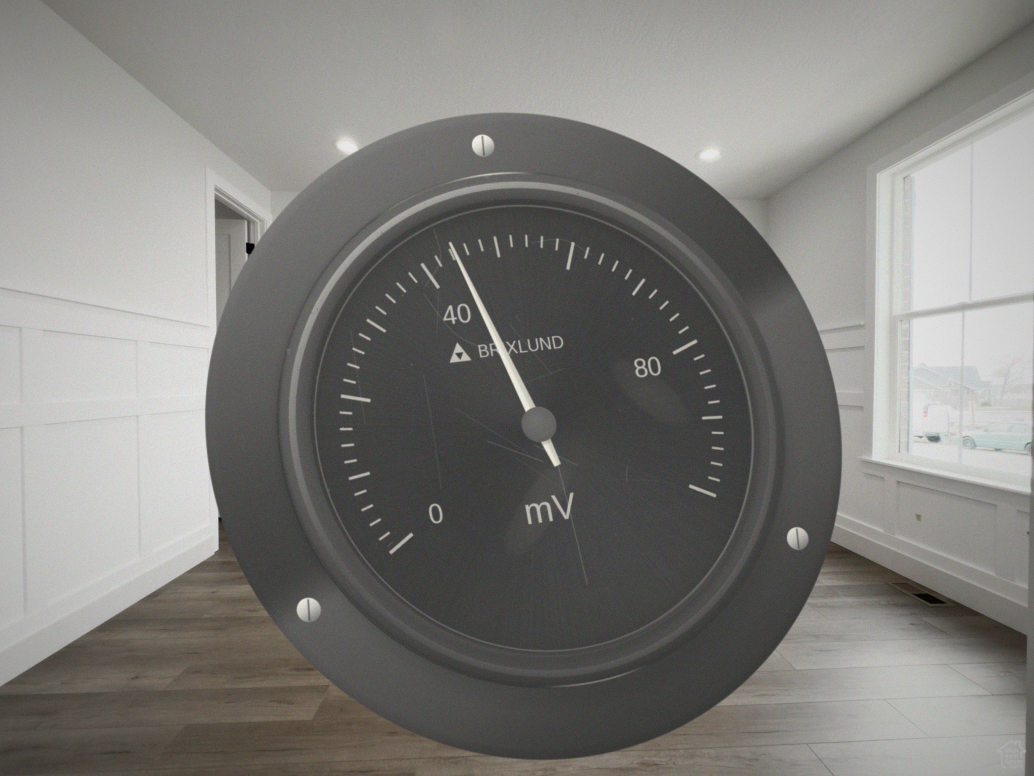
44 mV
